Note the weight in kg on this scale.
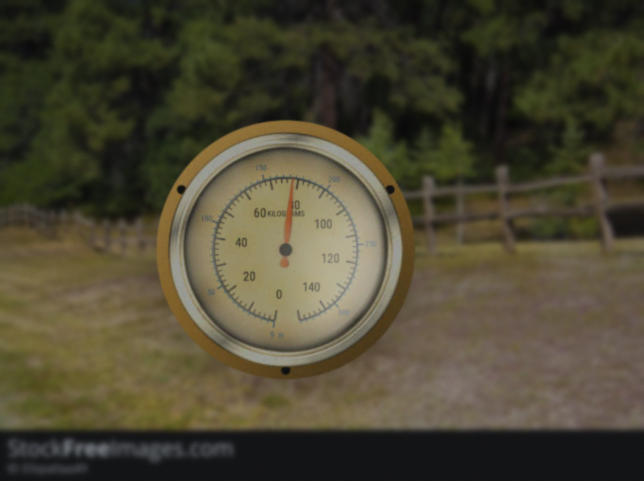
78 kg
